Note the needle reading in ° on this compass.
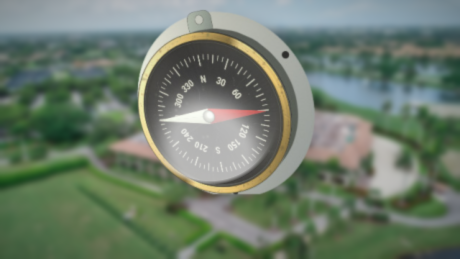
90 °
